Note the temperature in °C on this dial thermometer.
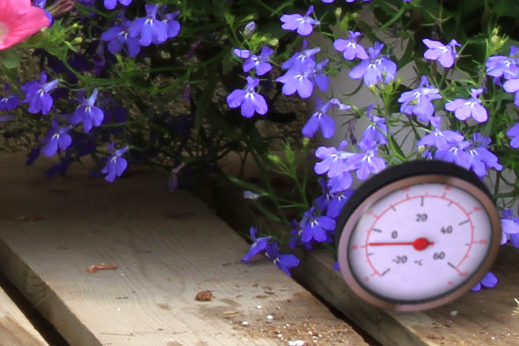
-5 °C
